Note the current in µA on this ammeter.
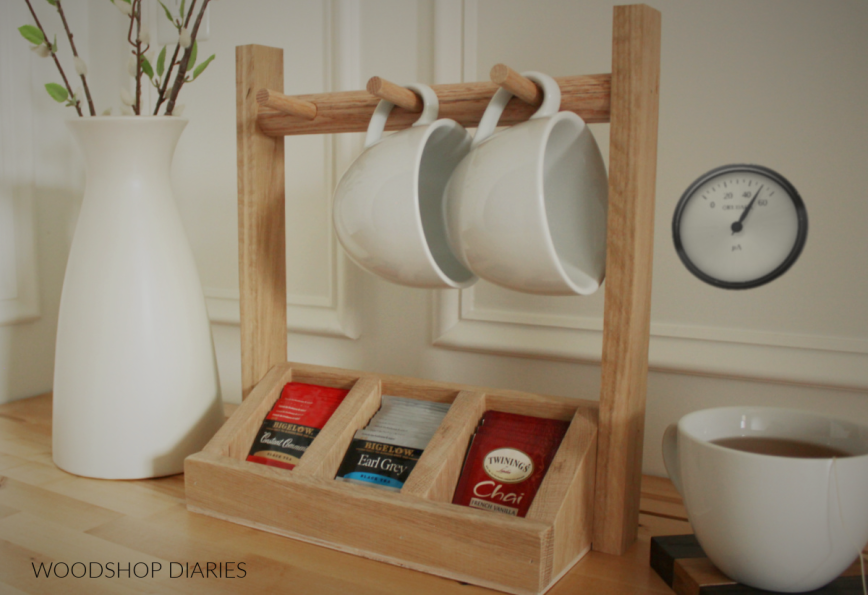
50 µA
